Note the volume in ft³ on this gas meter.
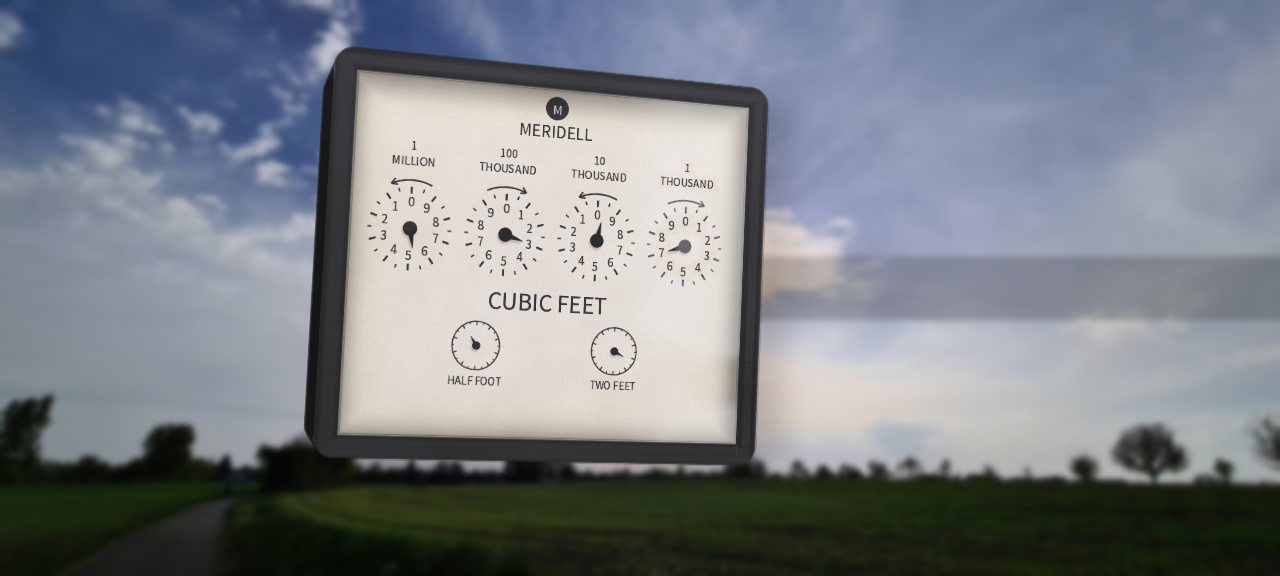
529700 ft³
